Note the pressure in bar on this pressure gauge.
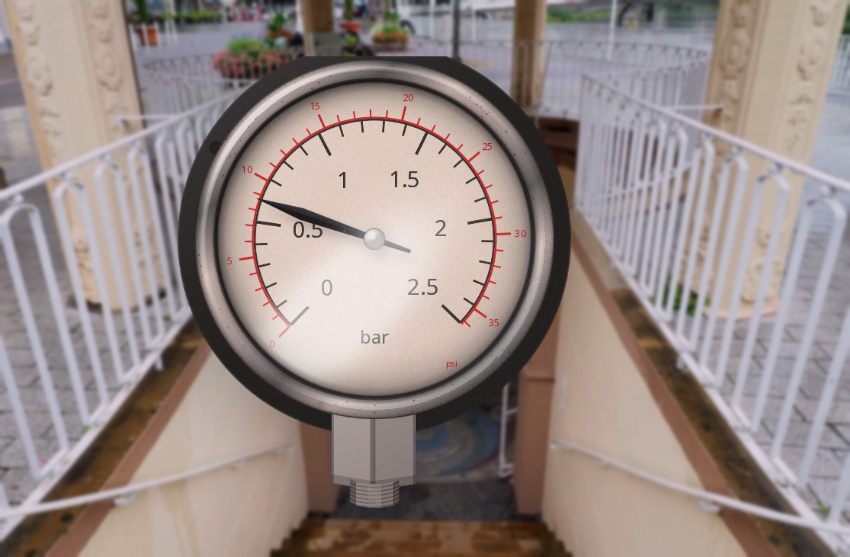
0.6 bar
